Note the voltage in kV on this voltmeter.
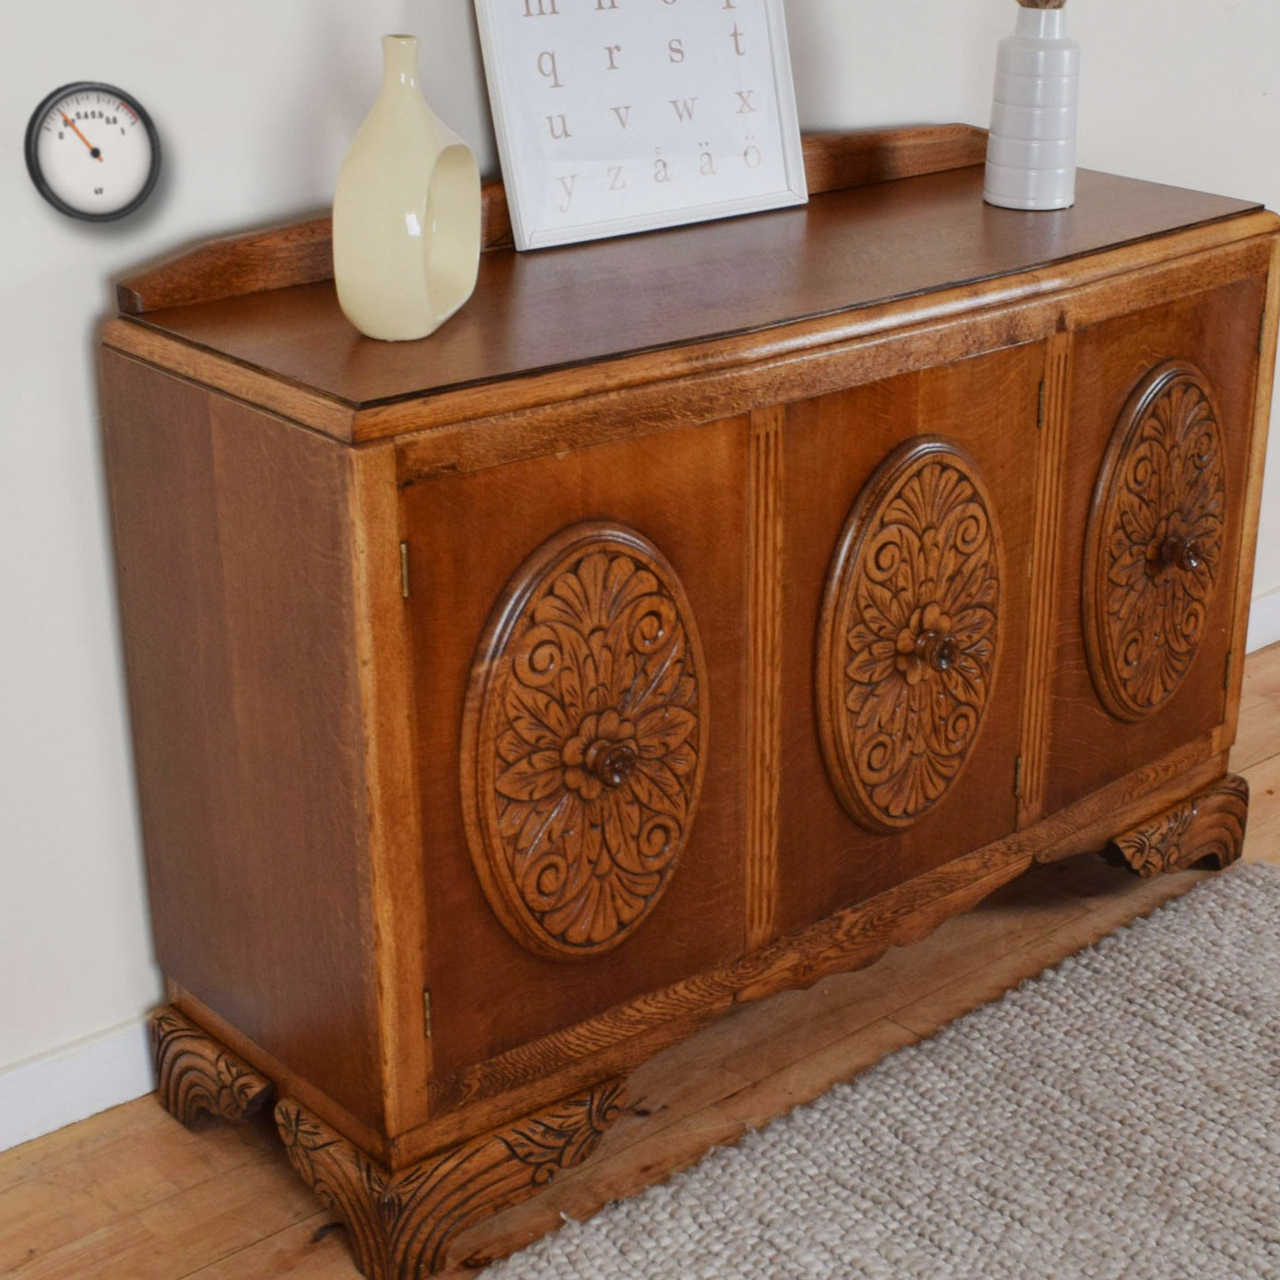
0.2 kV
